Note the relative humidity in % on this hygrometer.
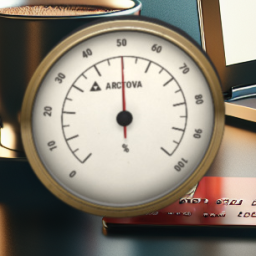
50 %
